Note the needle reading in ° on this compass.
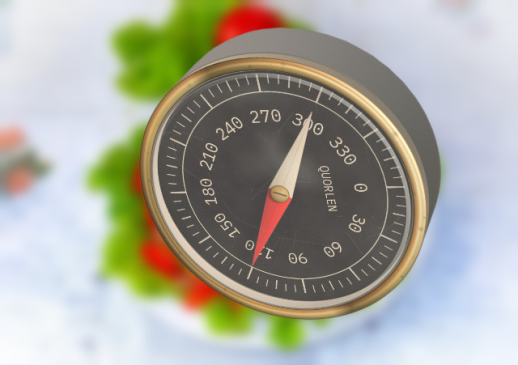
120 °
